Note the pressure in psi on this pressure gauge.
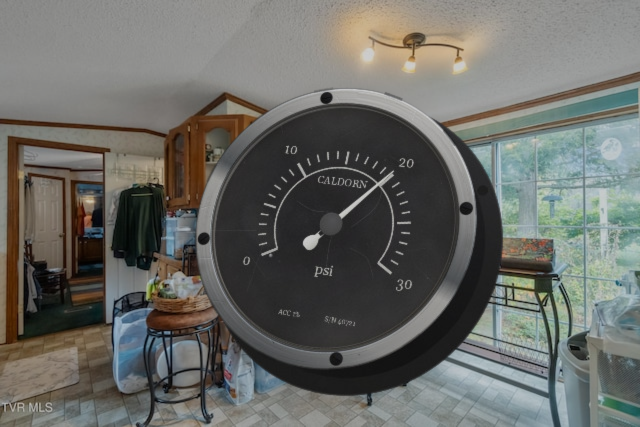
20 psi
